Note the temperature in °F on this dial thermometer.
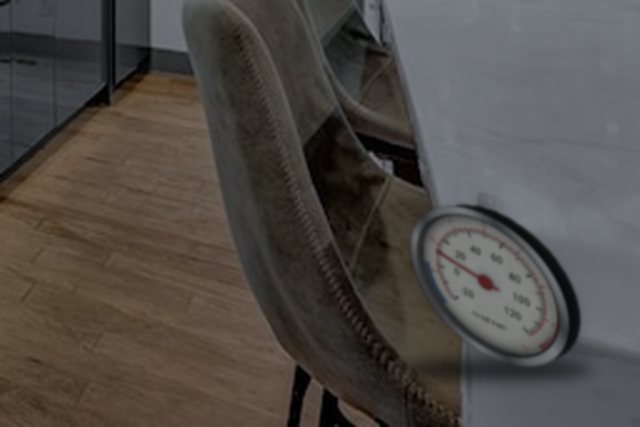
10 °F
